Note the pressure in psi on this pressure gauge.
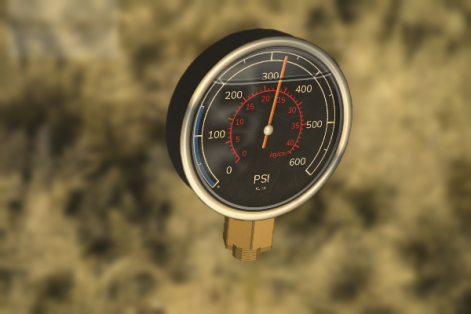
325 psi
